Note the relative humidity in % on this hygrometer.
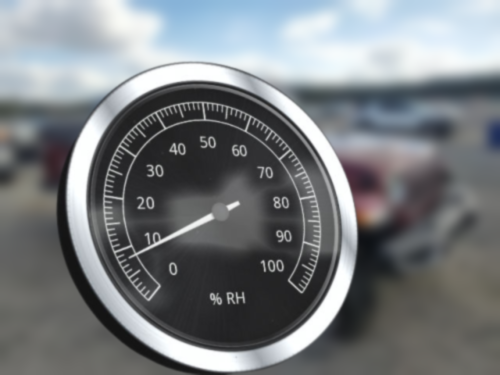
8 %
